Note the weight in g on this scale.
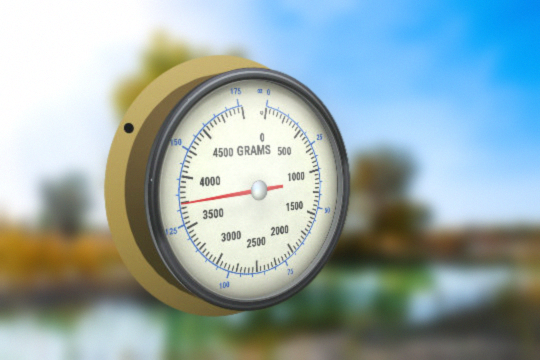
3750 g
